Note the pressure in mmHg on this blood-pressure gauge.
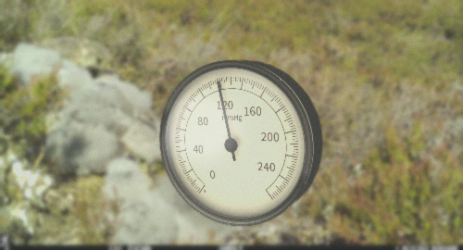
120 mmHg
